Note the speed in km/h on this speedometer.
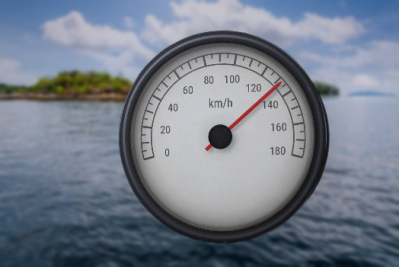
132.5 km/h
